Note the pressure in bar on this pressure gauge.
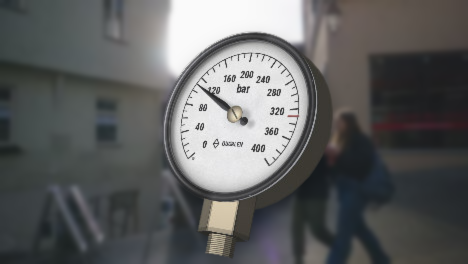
110 bar
